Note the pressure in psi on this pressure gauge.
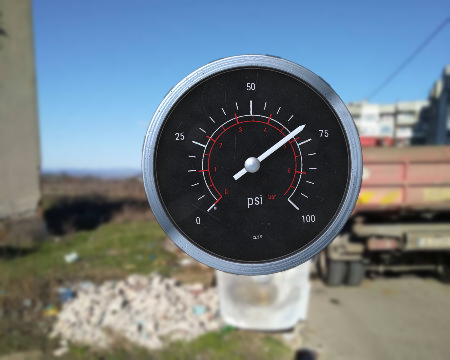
70 psi
